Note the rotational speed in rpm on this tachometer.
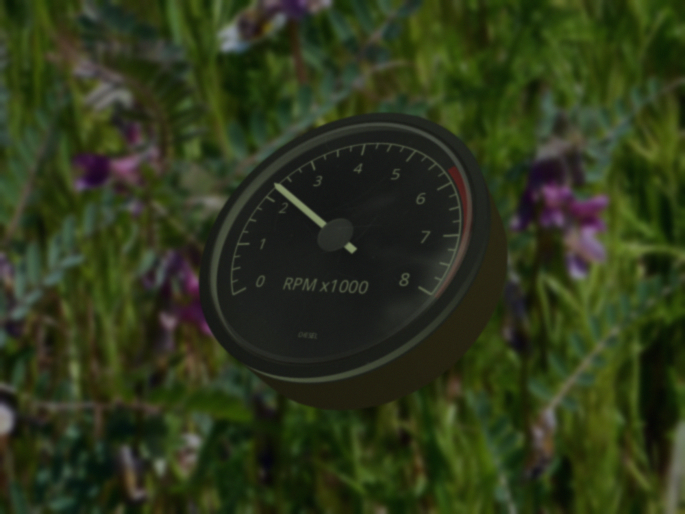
2250 rpm
